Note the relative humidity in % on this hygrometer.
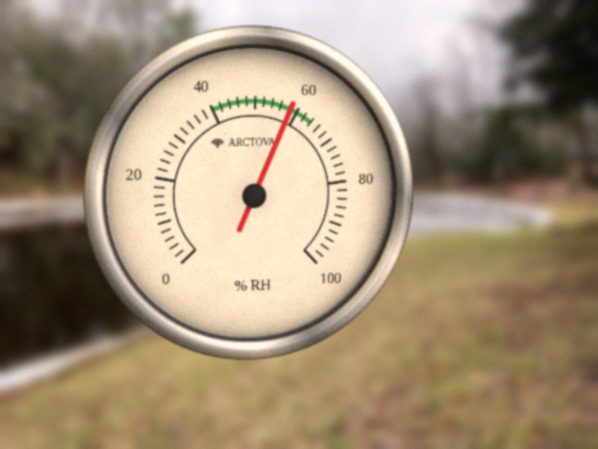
58 %
